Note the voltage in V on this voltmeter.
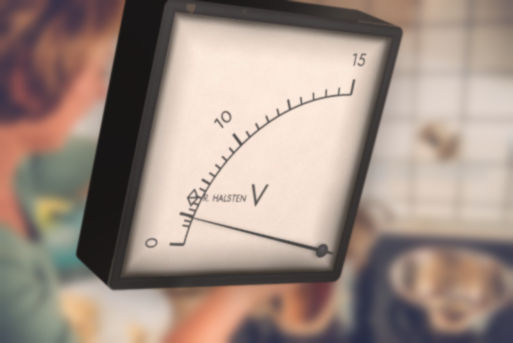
5 V
